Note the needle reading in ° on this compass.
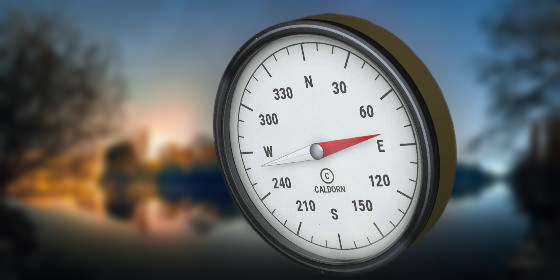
80 °
